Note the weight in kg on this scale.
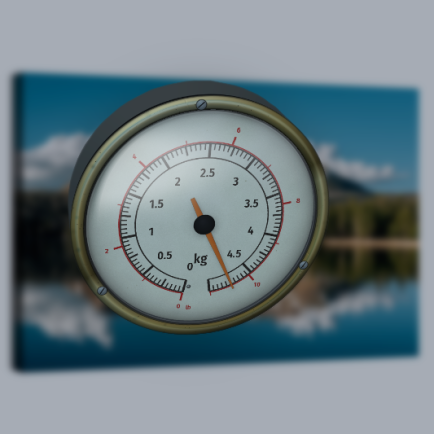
4.75 kg
